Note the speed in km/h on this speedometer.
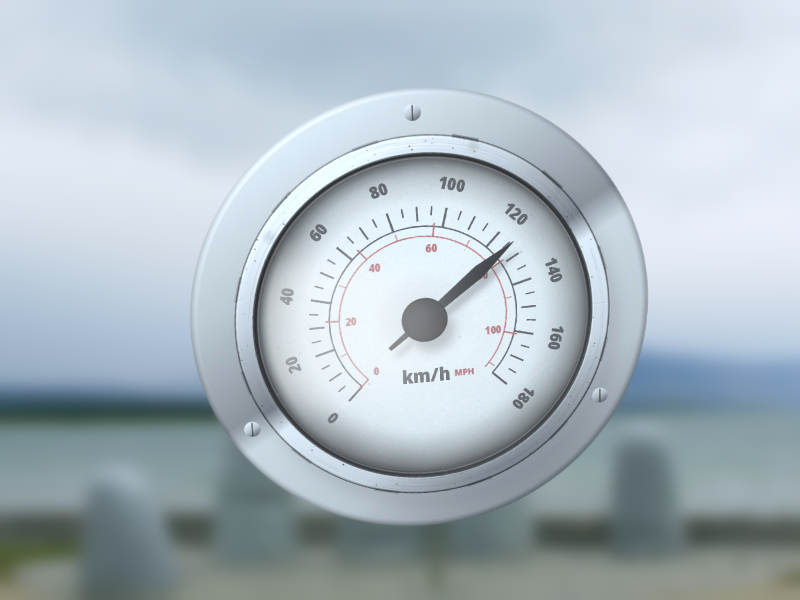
125 km/h
